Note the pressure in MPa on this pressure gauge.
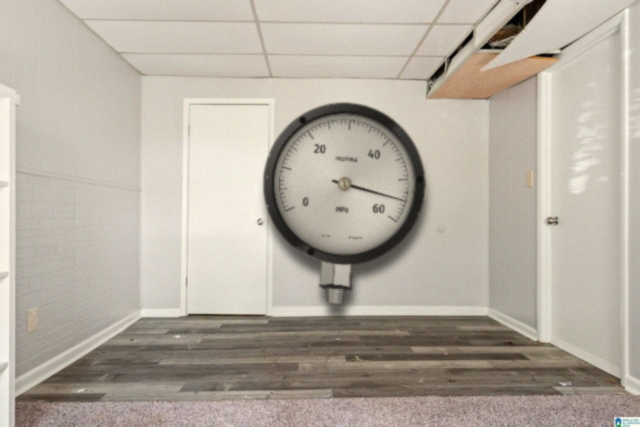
55 MPa
